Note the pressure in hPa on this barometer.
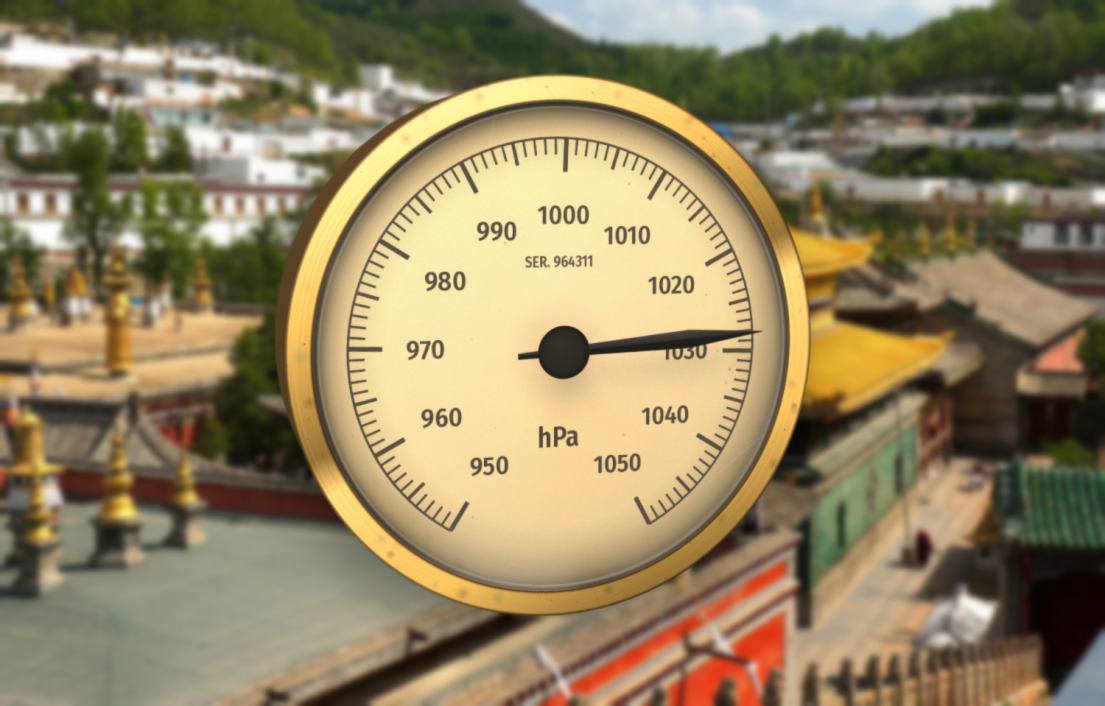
1028 hPa
